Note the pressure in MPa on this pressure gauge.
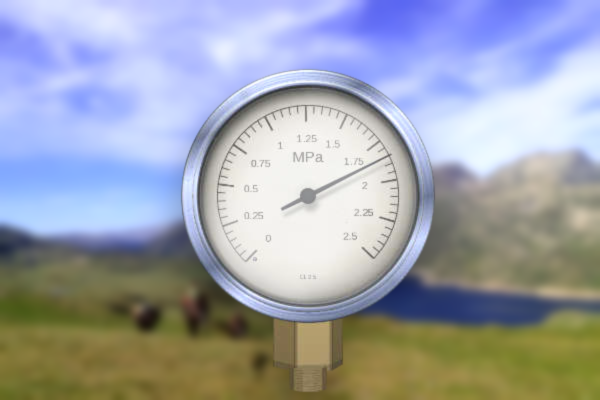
1.85 MPa
